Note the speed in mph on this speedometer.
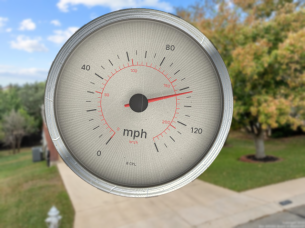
102.5 mph
